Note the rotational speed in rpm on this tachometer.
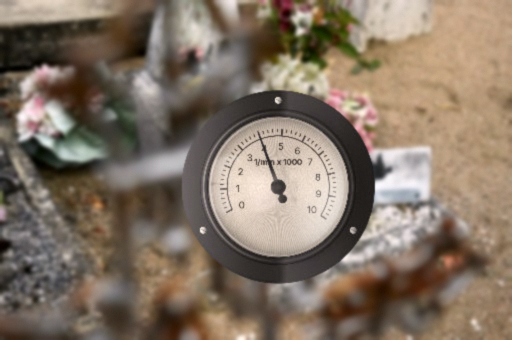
4000 rpm
